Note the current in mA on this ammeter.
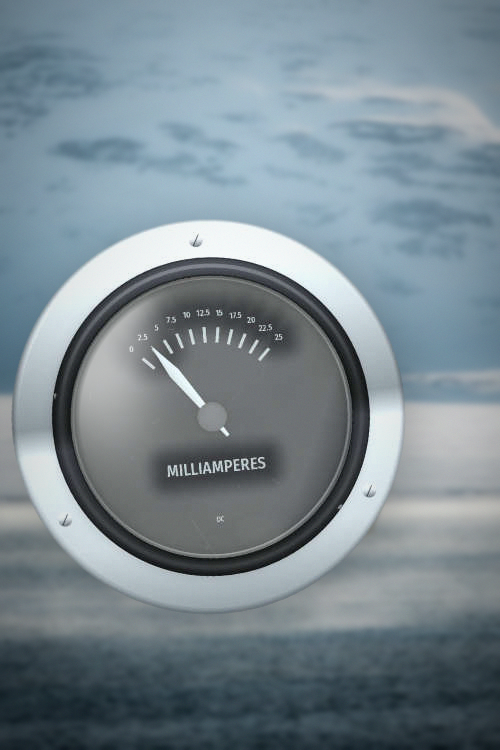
2.5 mA
